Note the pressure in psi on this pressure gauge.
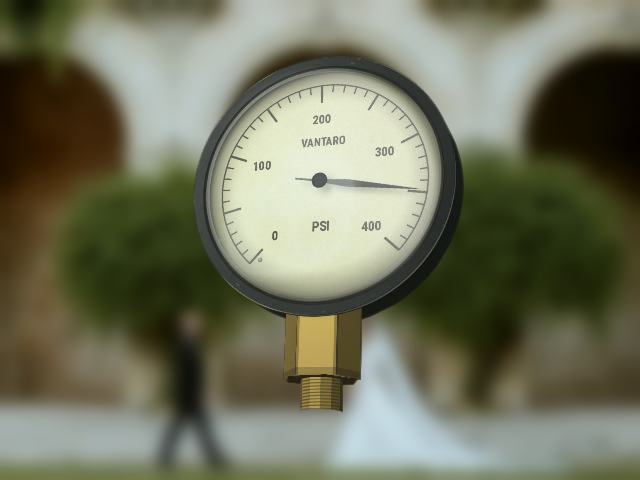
350 psi
